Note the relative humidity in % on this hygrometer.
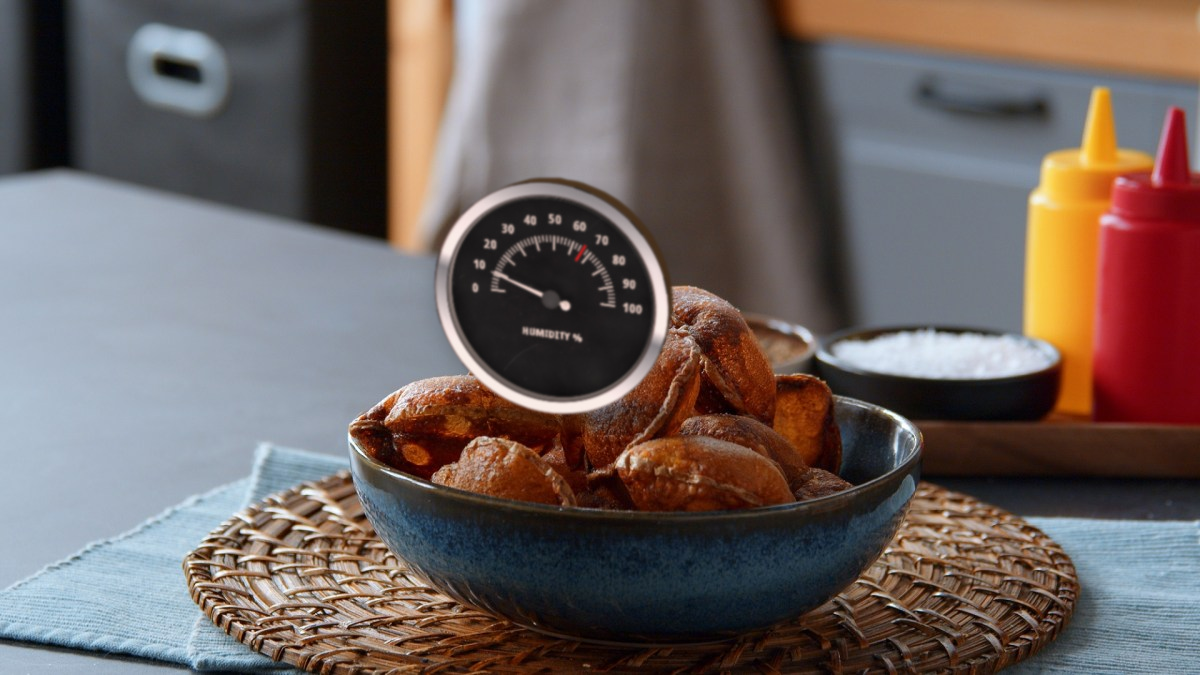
10 %
